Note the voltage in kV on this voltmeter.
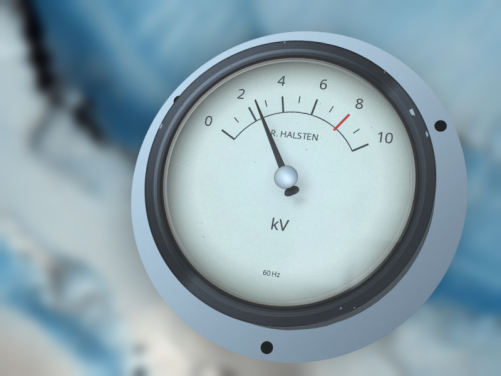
2.5 kV
